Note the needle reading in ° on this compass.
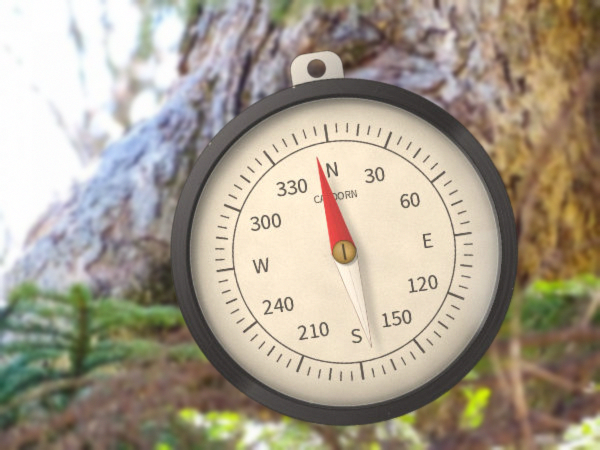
352.5 °
